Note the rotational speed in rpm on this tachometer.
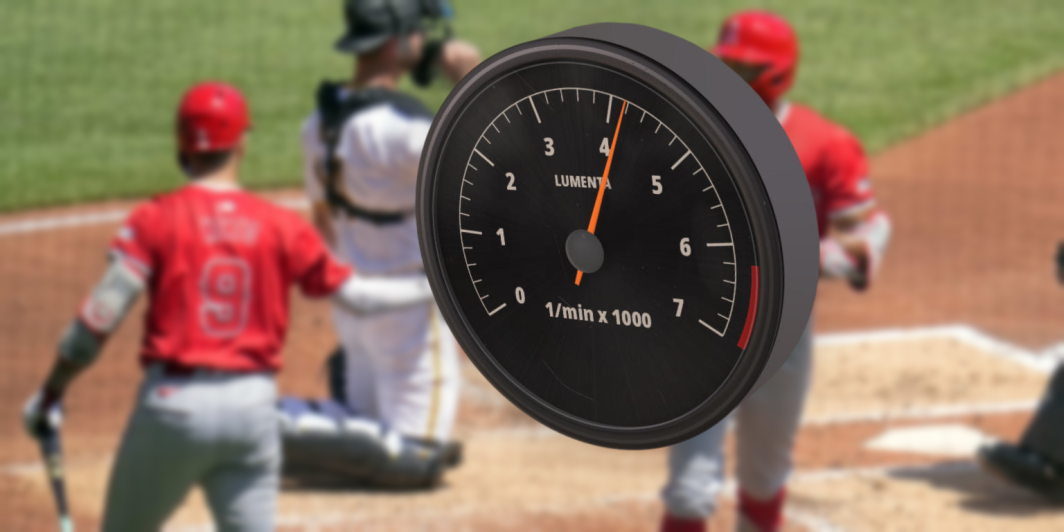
4200 rpm
